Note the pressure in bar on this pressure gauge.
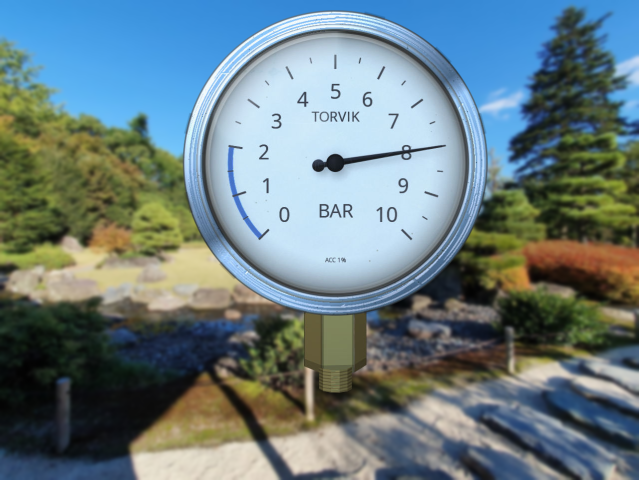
8 bar
